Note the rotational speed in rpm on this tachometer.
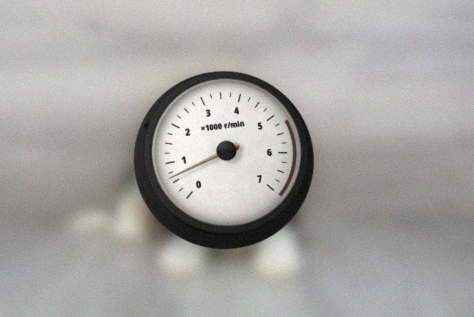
625 rpm
